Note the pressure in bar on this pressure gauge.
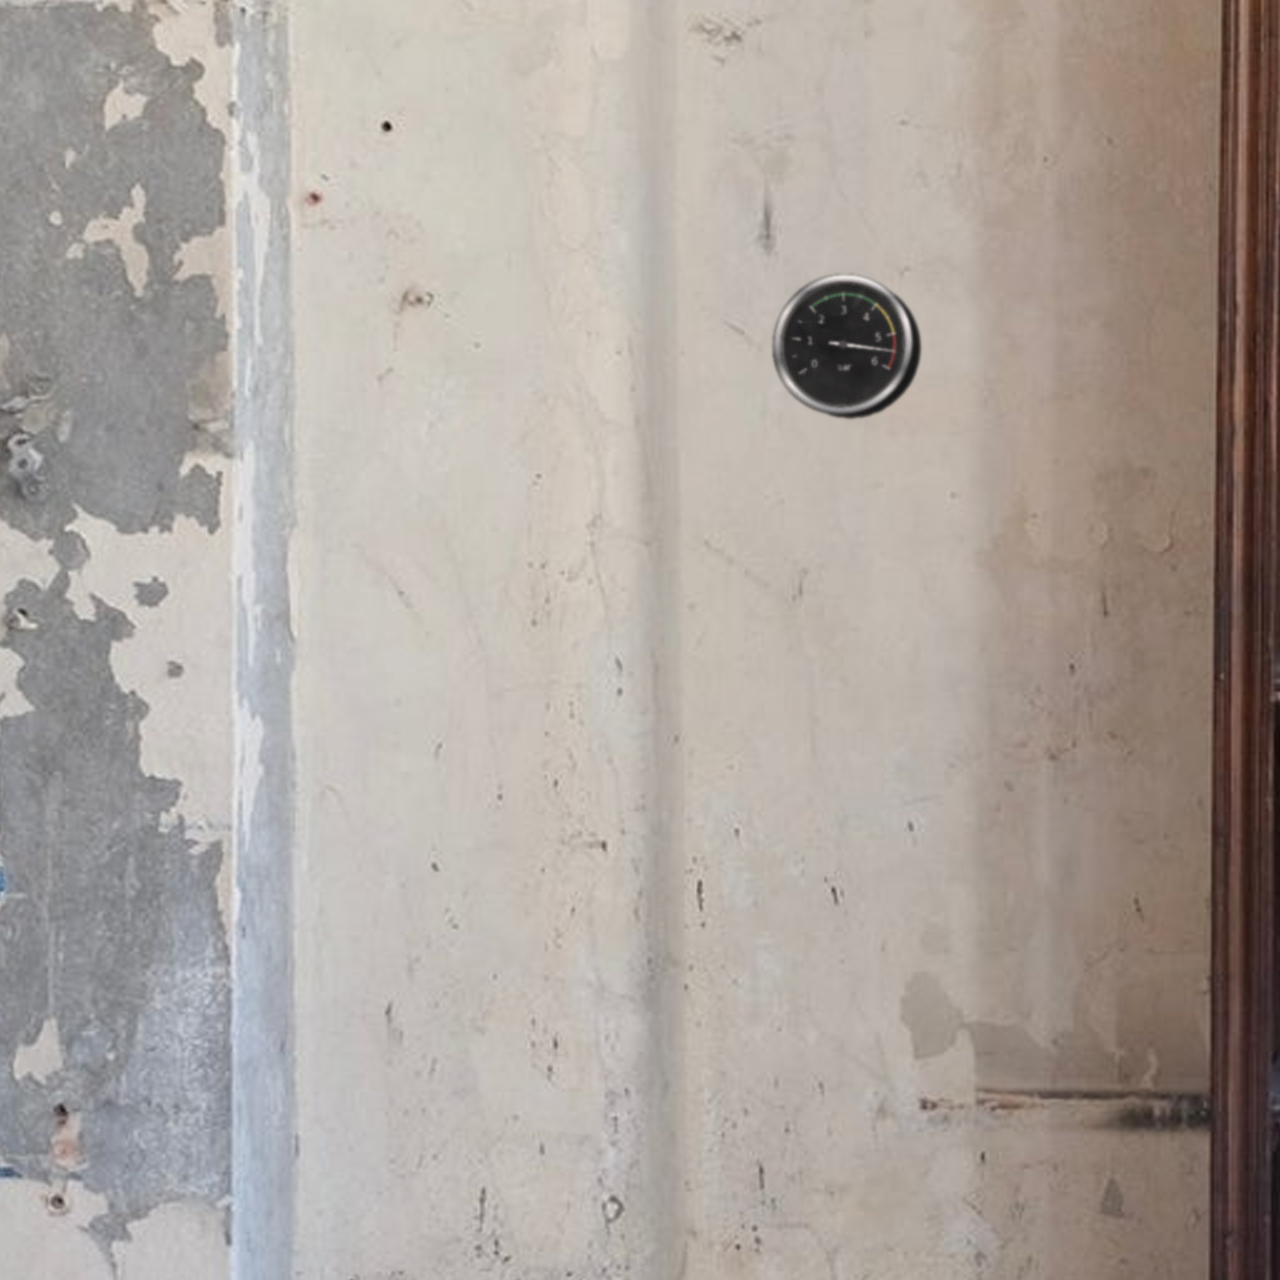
5.5 bar
